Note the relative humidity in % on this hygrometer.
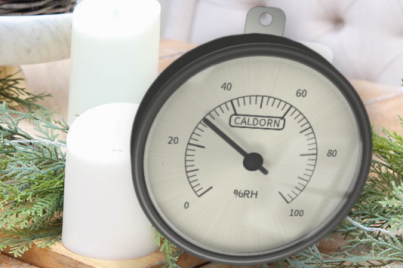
30 %
